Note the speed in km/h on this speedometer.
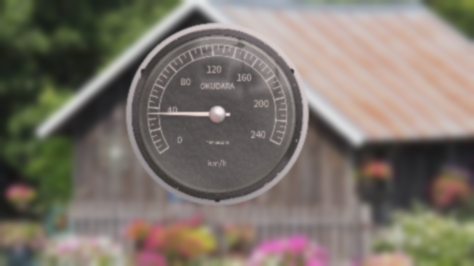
35 km/h
